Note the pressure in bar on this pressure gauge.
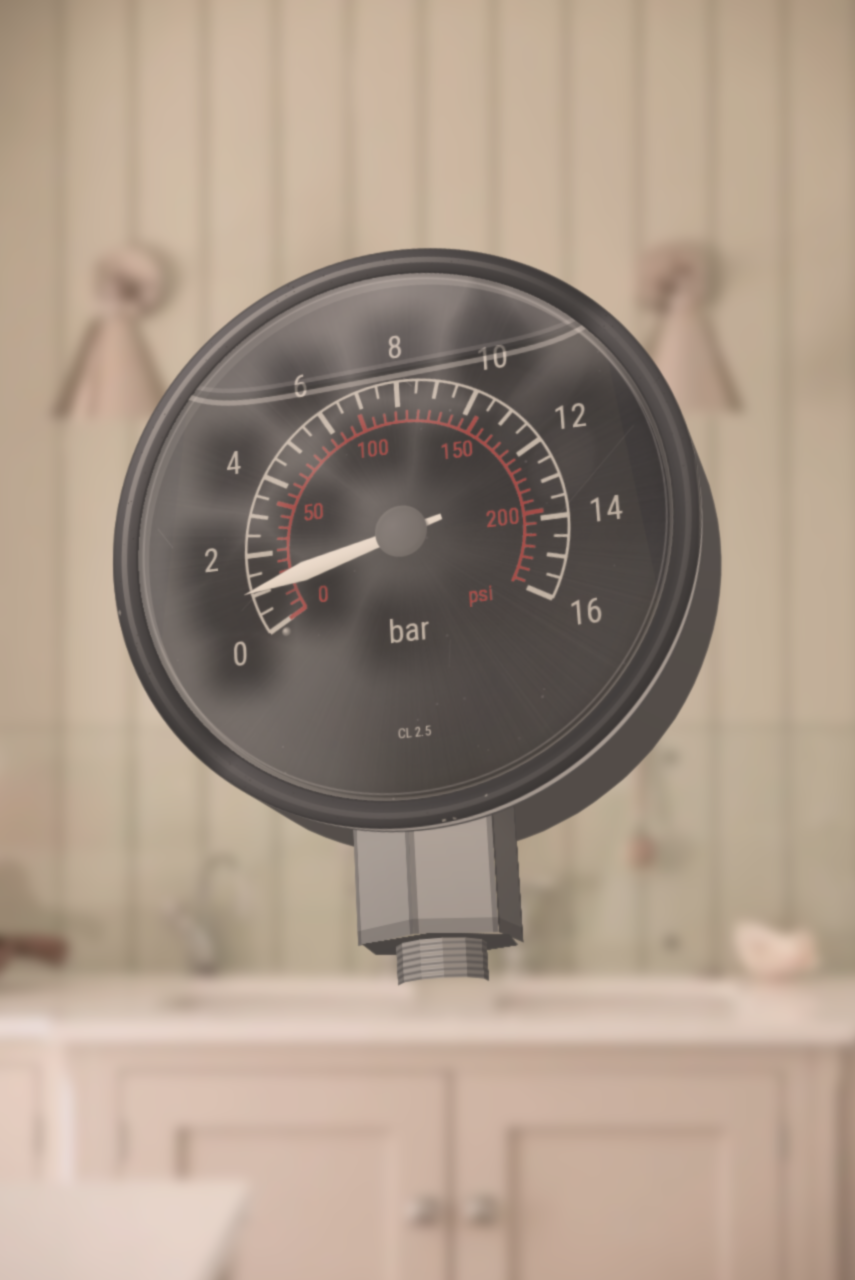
1 bar
